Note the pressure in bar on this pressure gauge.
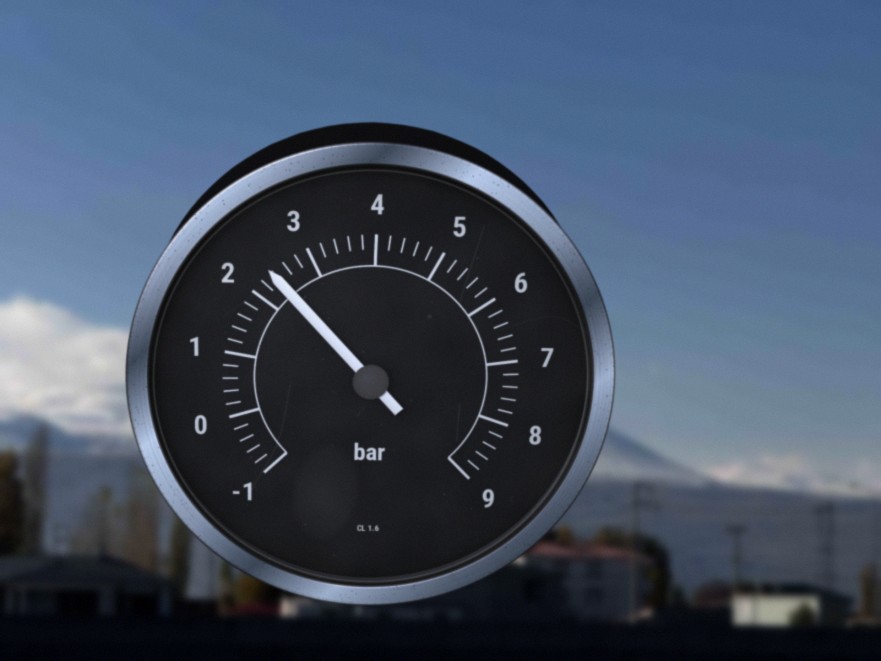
2.4 bar
